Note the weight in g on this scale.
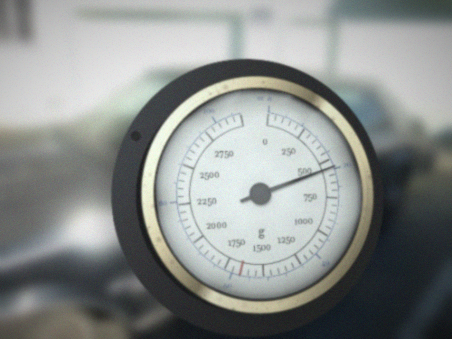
550 g
